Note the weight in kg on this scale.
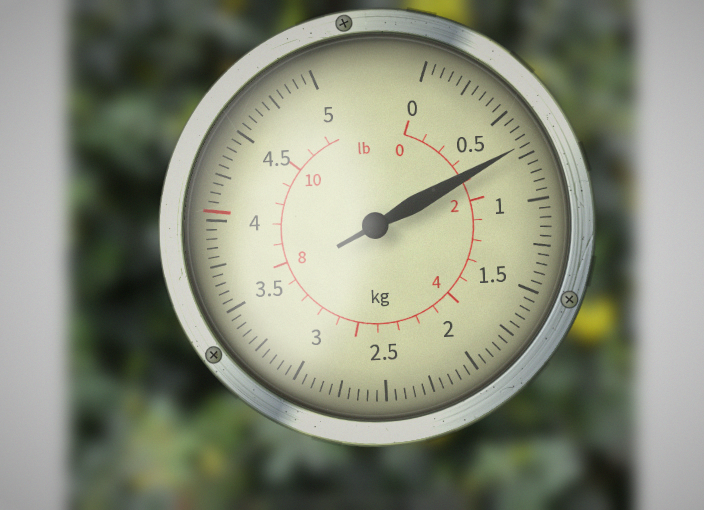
0.7 kg
